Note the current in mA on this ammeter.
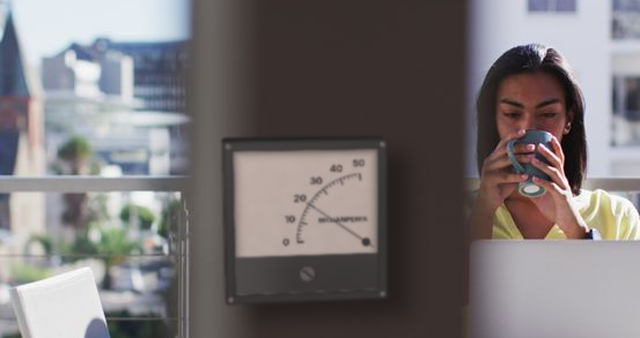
20 mA
